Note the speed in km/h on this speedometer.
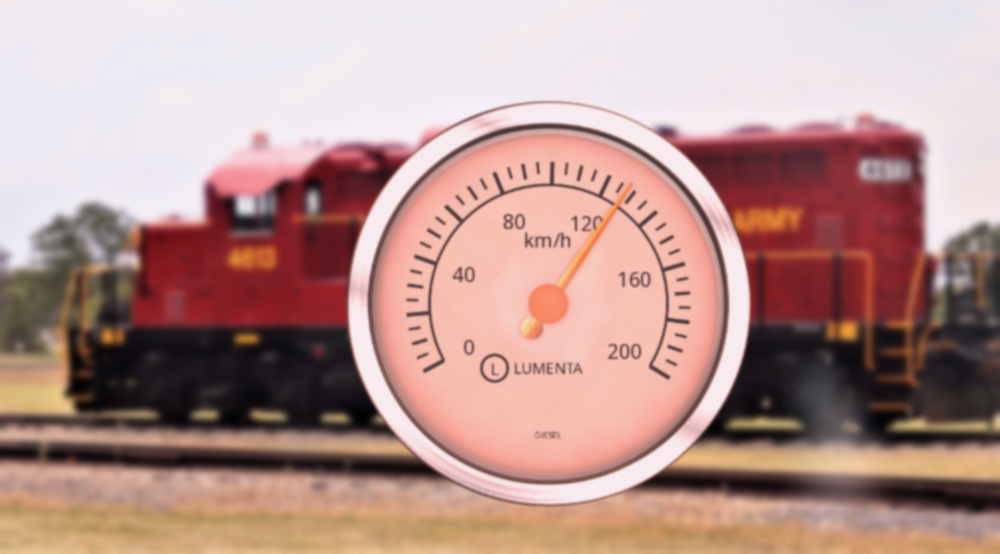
127.5 km/h
